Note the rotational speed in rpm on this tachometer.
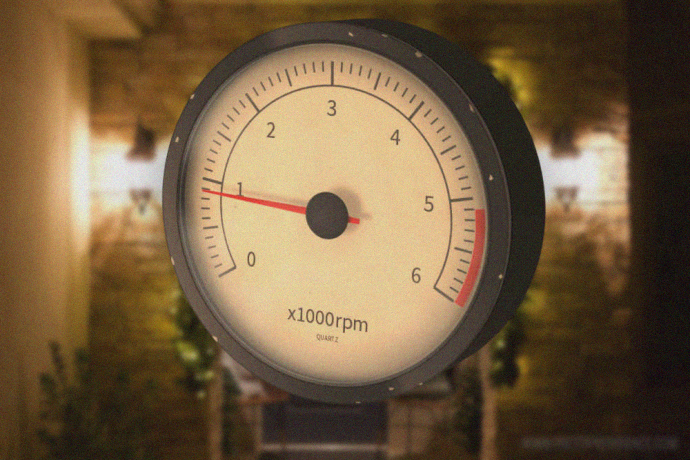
900 rpm
